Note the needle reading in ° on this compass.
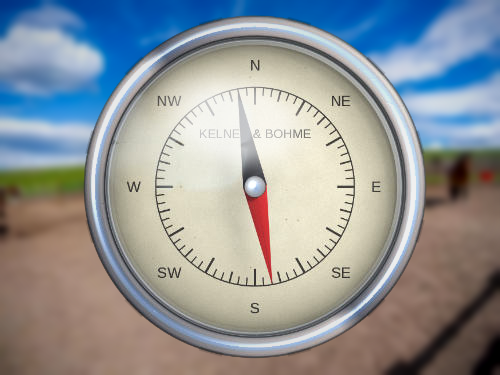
170 °
